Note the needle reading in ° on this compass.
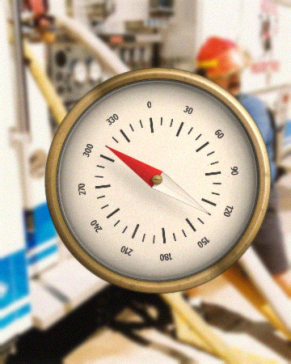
310 °
